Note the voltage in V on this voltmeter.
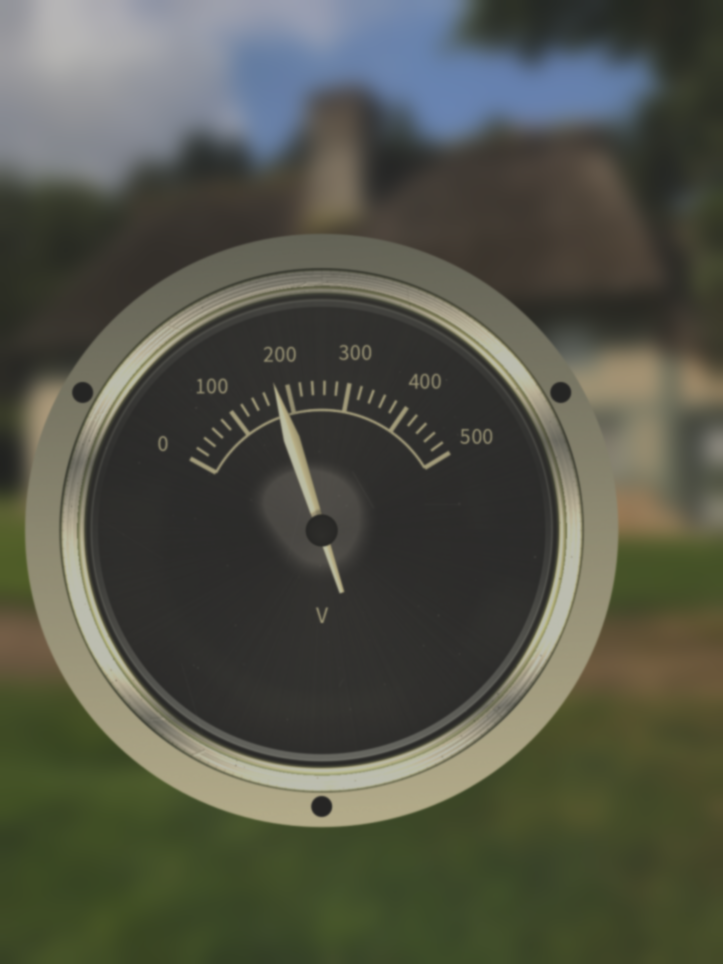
180 V
